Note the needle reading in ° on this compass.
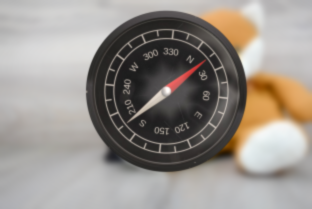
15 °
